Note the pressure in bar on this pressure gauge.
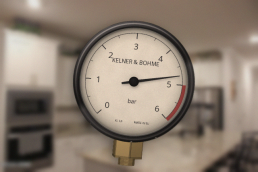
4.75 bar
